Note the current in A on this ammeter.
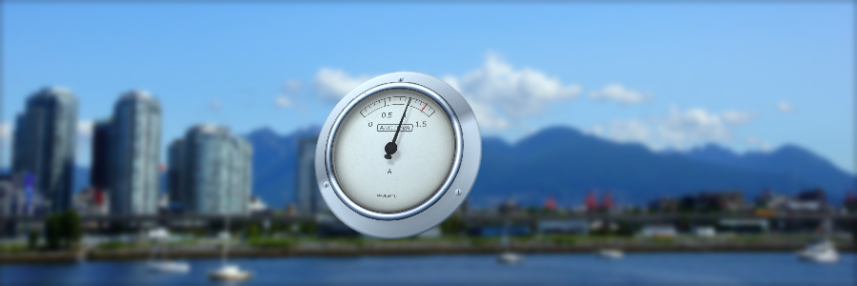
1 A
